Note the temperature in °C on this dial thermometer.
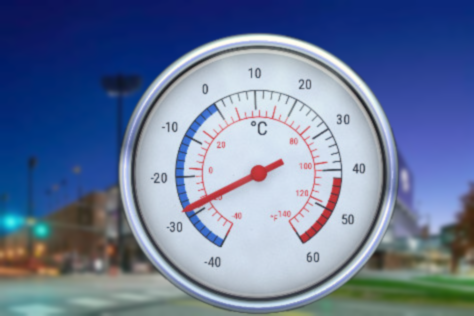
-28 °C
